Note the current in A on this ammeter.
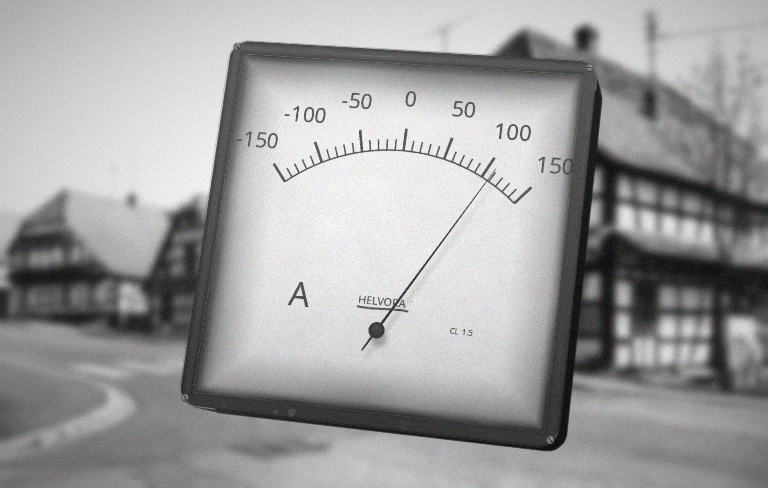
110 A
